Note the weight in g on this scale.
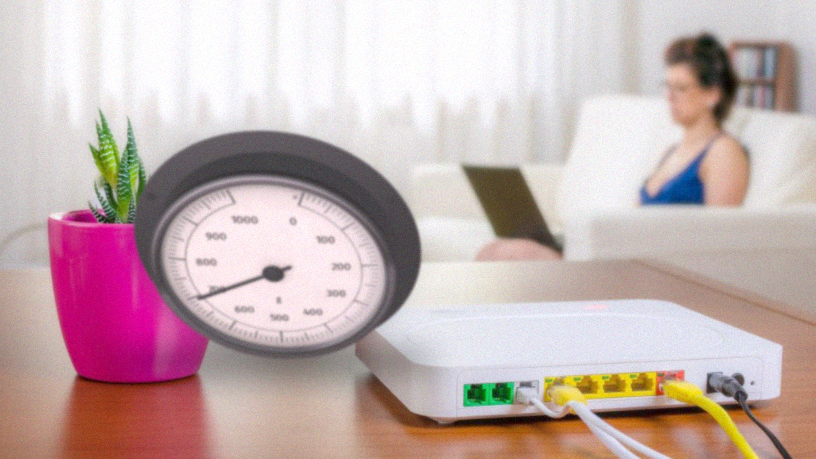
700 g
